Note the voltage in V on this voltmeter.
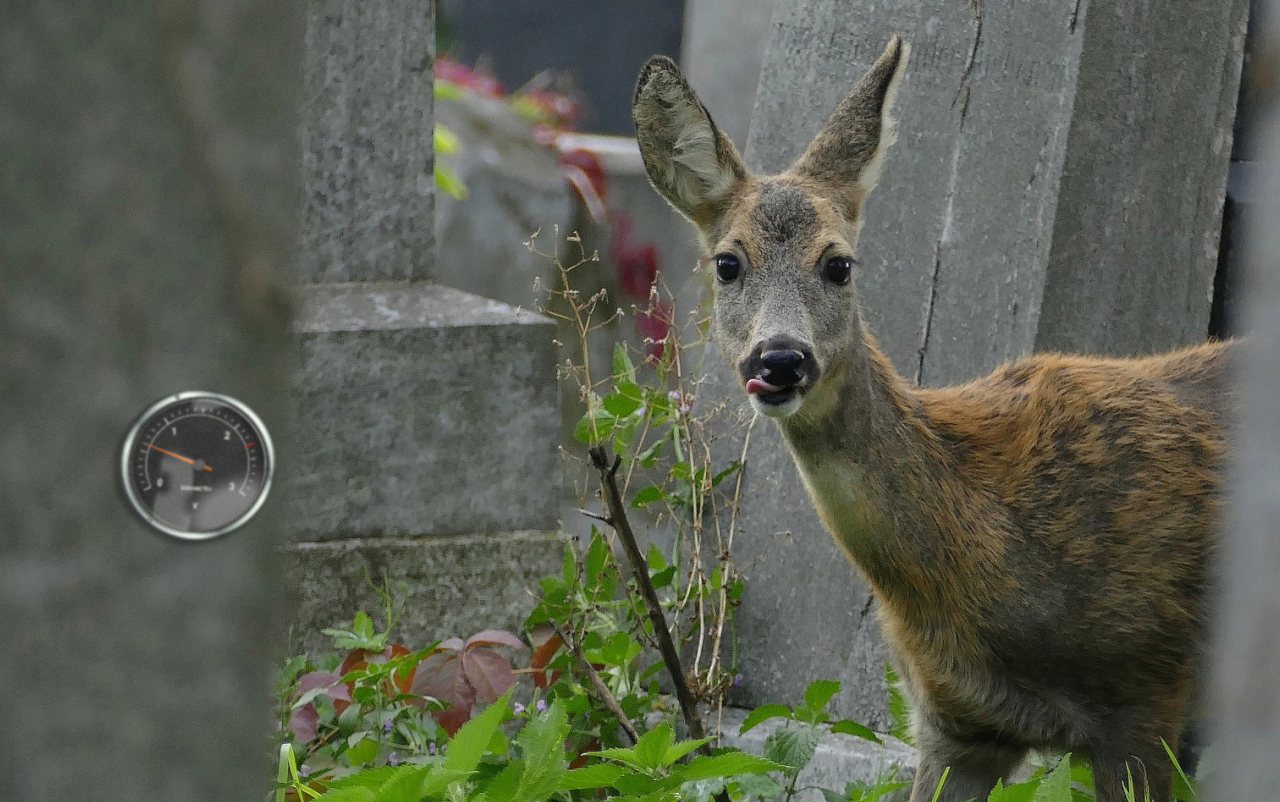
0.6 V
